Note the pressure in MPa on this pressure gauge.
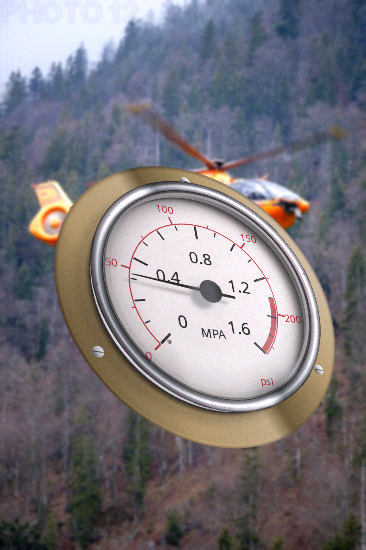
0.3 MPa
